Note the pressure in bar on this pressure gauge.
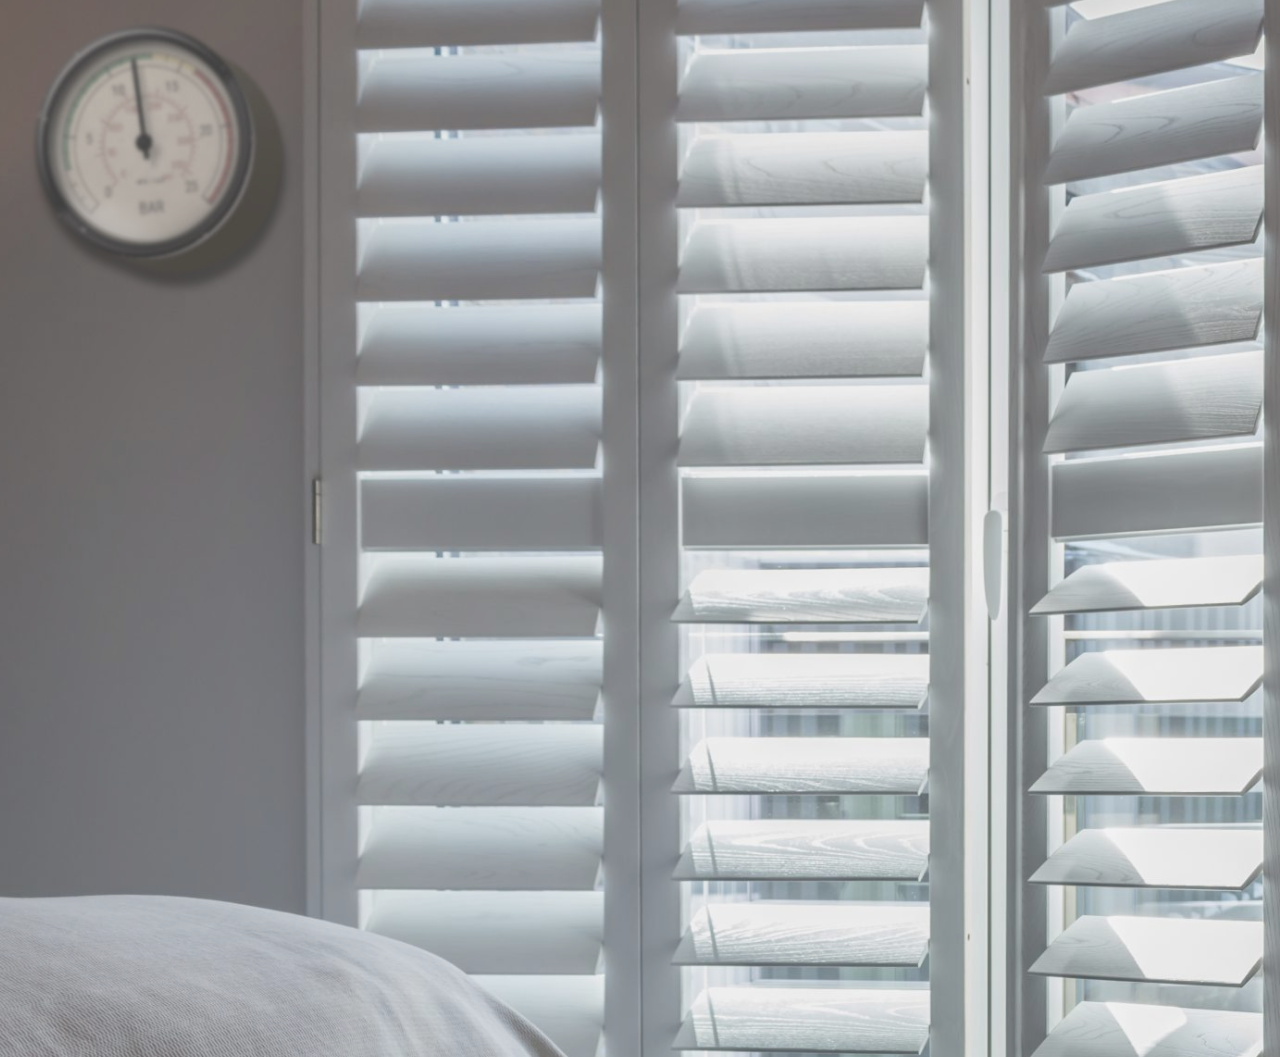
12 bar
